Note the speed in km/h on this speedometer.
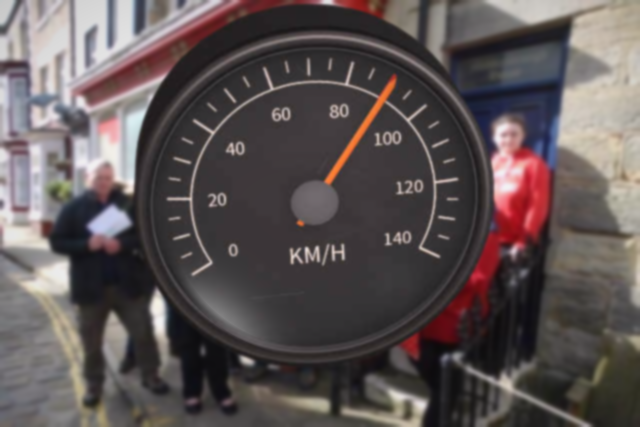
90 km/h
